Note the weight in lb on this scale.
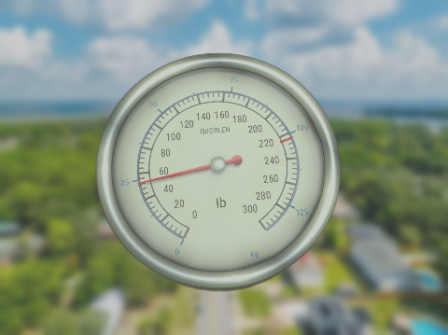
52 lb
